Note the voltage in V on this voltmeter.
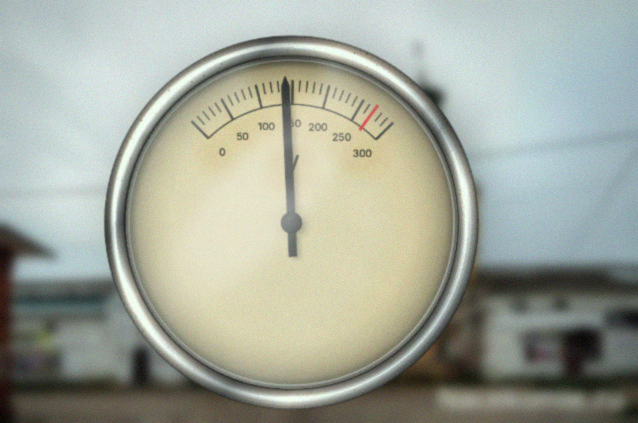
140 V
